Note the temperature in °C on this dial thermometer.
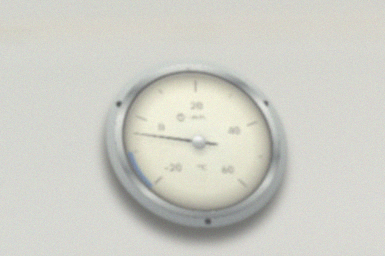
-5 °C
